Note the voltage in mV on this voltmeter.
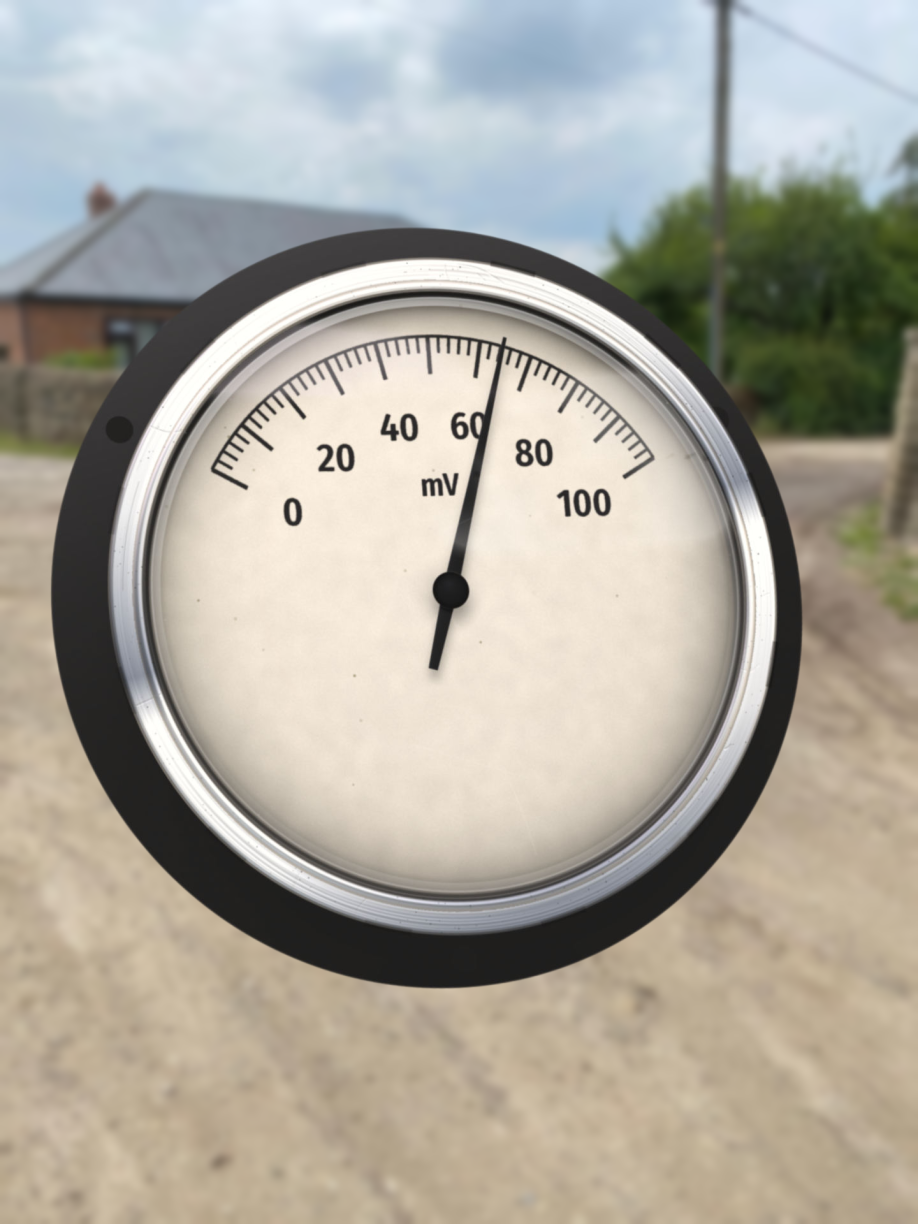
64 mV
